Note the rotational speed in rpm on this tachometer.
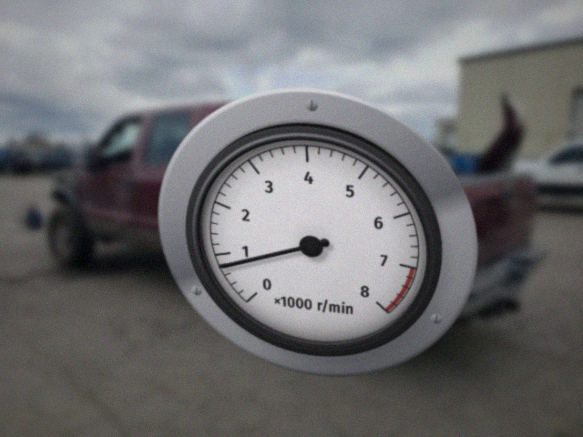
800 rpm
